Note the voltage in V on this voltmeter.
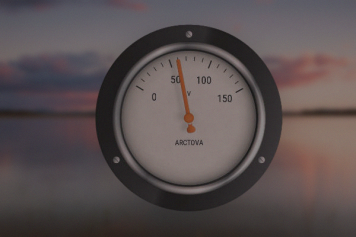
60 V
